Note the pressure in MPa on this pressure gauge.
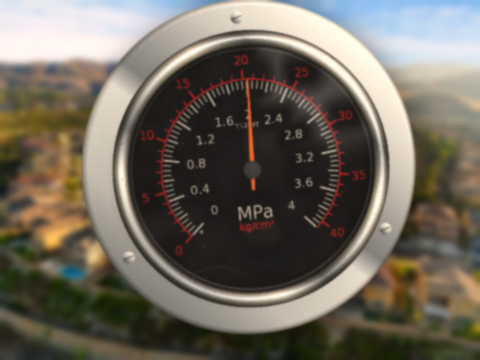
2 MPa
